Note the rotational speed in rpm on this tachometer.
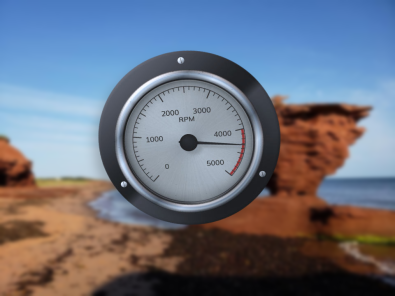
4300 rpm
